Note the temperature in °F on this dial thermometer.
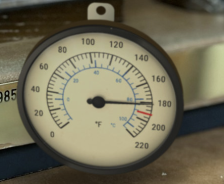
180 °F
